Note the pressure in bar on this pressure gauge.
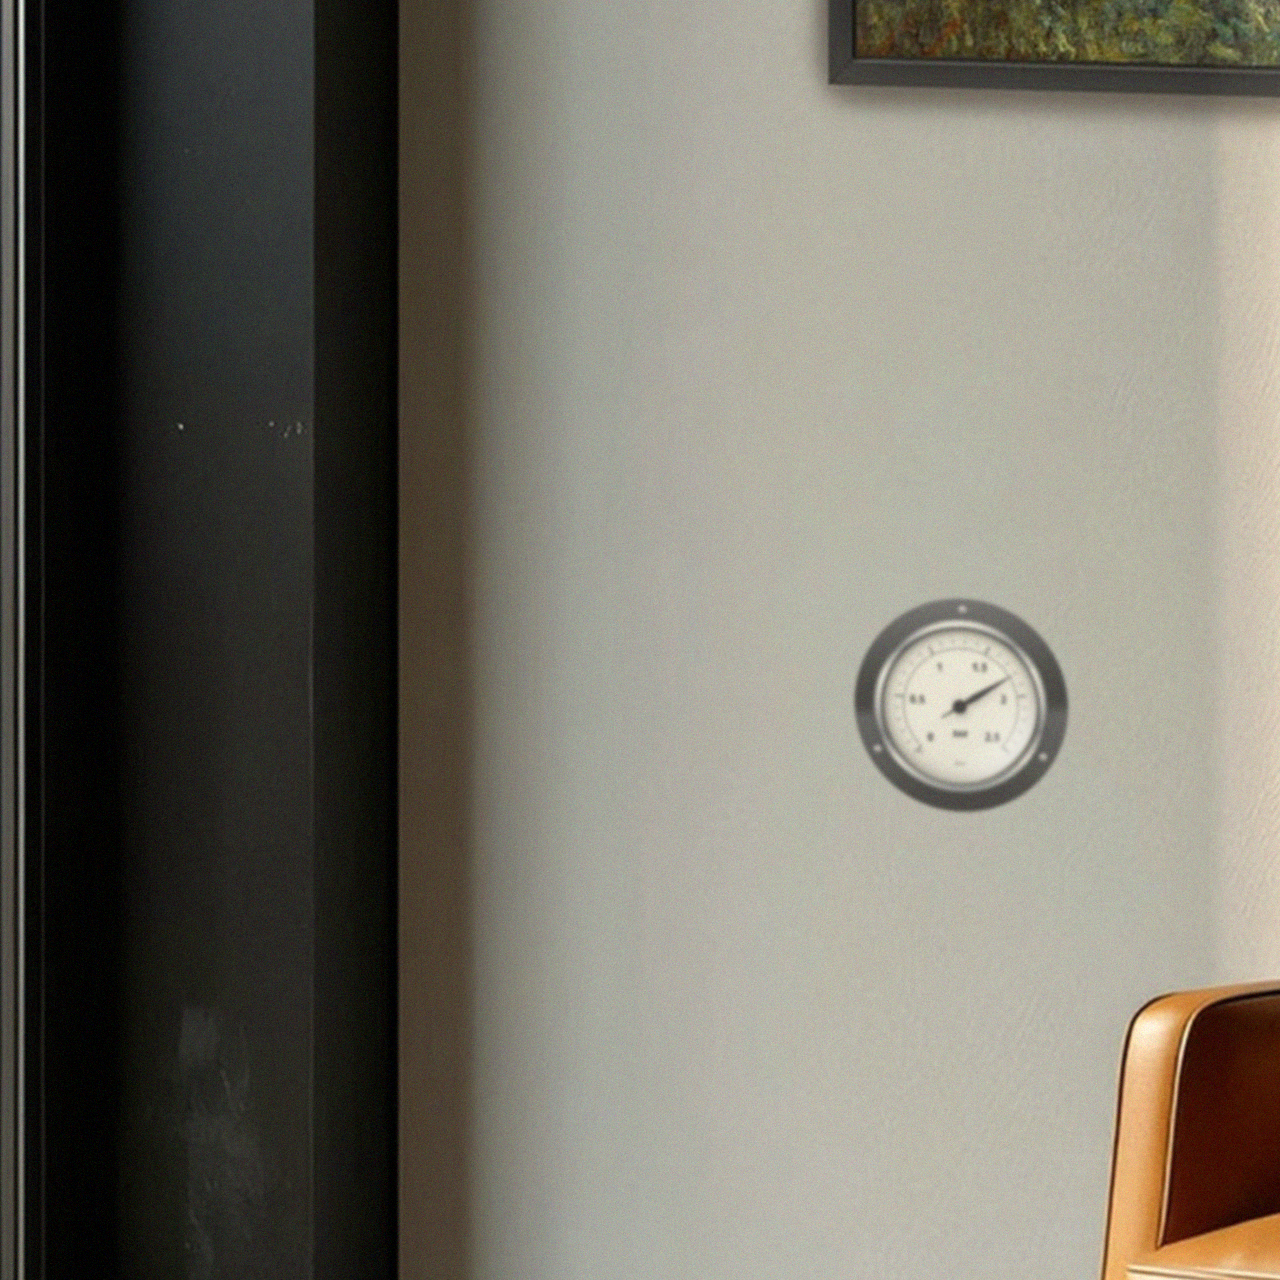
1.8 bar
